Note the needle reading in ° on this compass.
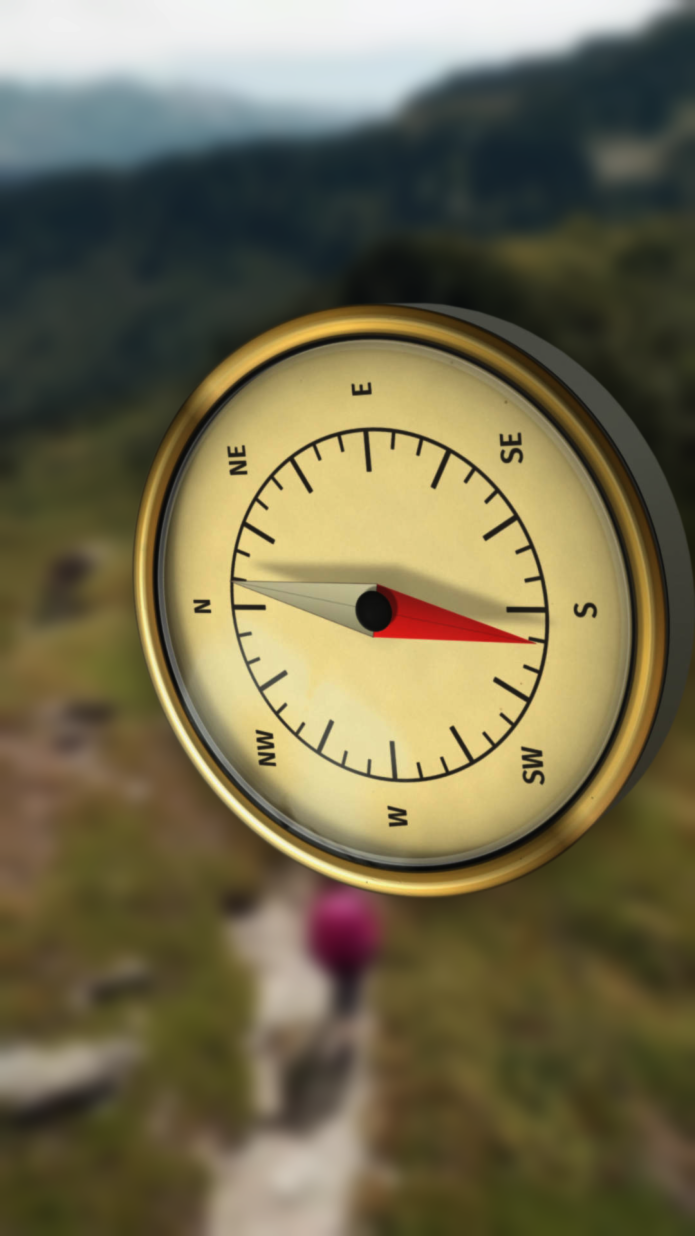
190 °
